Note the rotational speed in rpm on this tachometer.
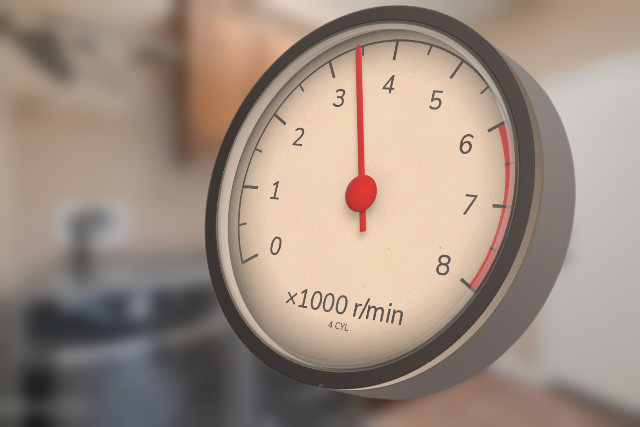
3500 rpm
